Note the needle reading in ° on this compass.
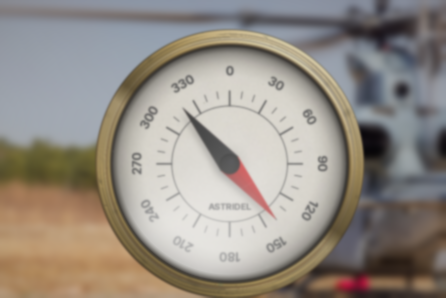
140 °
